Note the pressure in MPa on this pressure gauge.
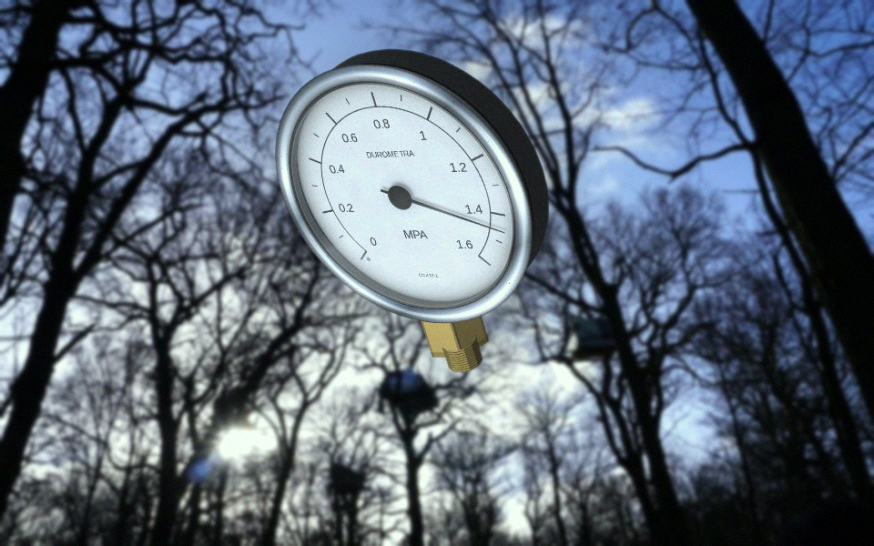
1.45 MPa
